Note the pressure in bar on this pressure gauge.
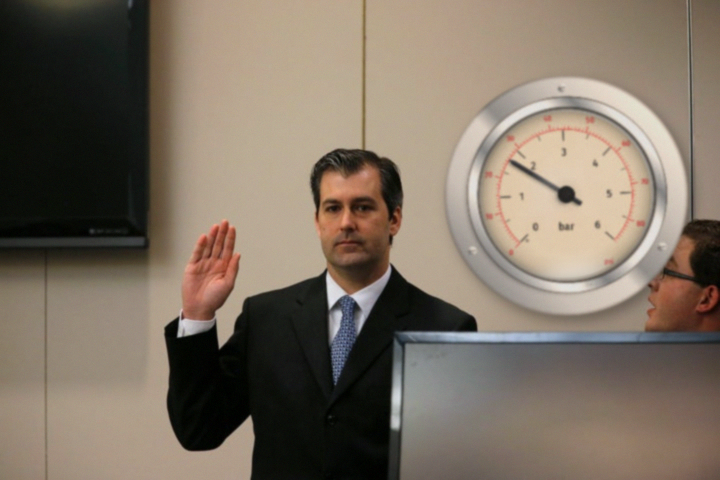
1.75 bar
